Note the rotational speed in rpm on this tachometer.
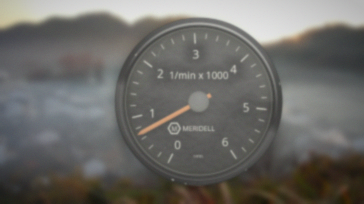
700 rpm
